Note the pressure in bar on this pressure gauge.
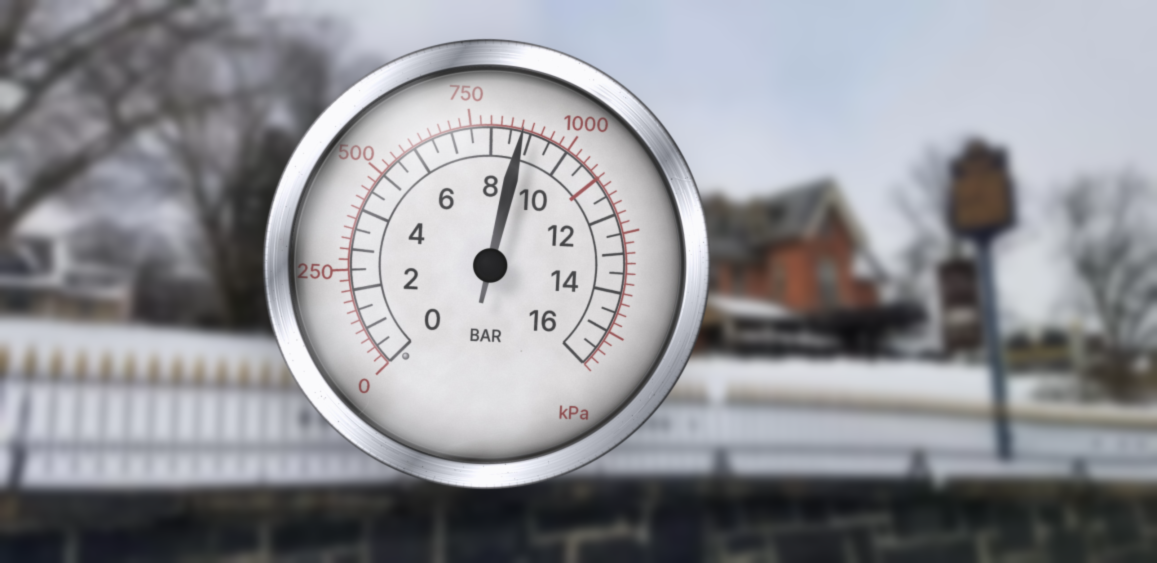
8.75 bar
